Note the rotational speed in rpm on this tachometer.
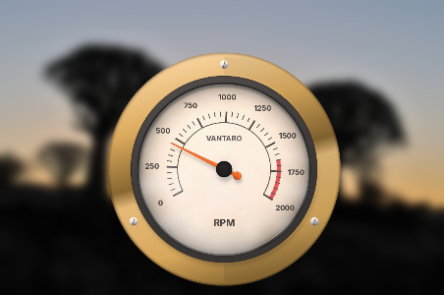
450 rpm
